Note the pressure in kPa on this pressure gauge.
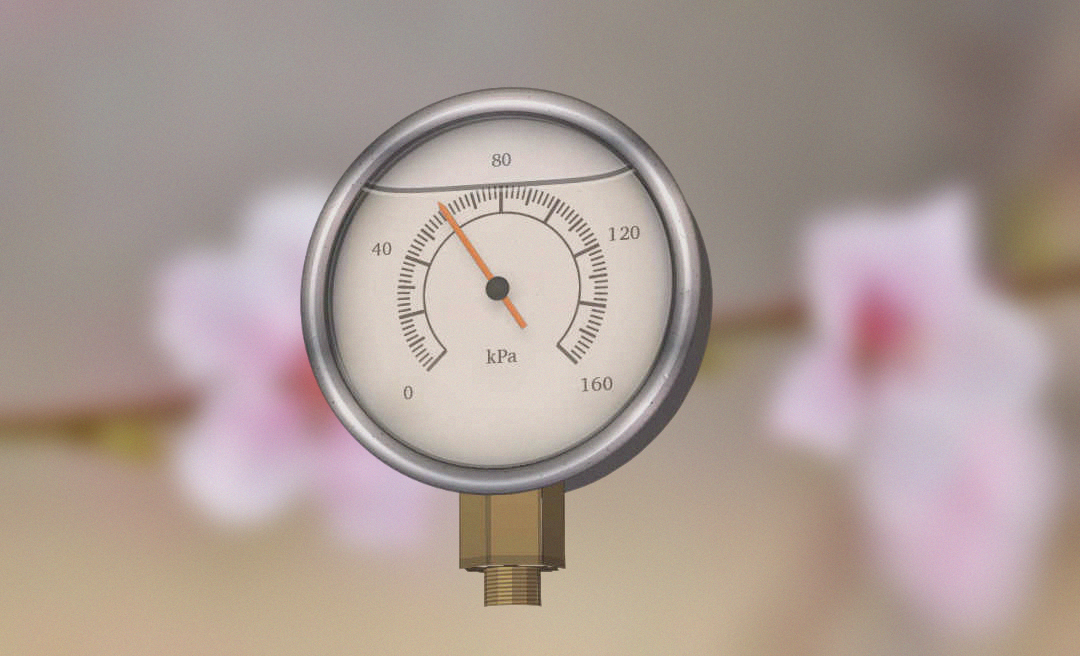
60 kPa
